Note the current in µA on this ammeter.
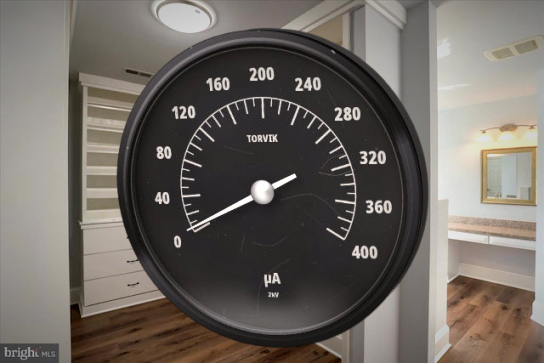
5 µA
